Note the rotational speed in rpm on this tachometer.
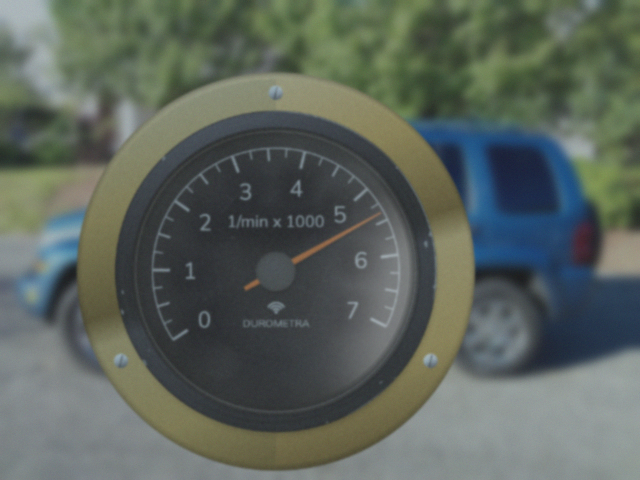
5375 rpm
